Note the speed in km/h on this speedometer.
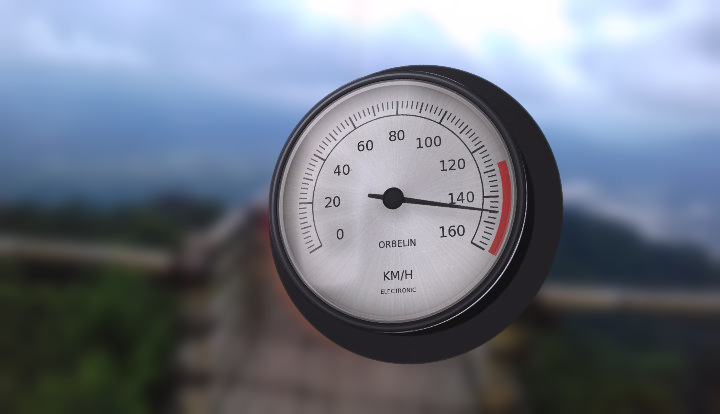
146 km/h
